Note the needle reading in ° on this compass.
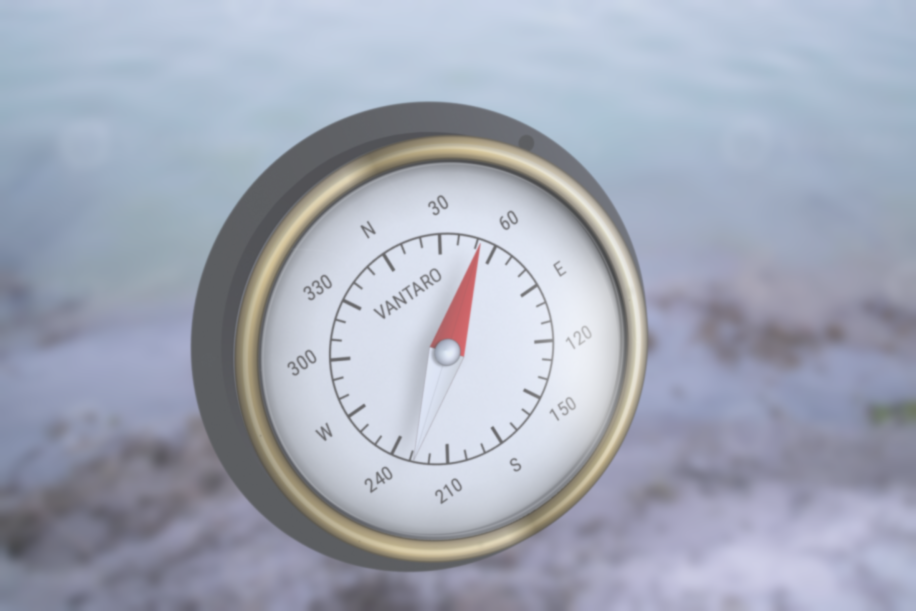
50 °
